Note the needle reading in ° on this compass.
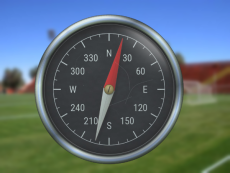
15 °
